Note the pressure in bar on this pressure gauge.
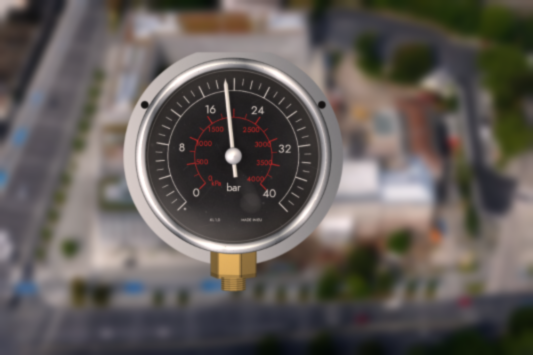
19 bar
